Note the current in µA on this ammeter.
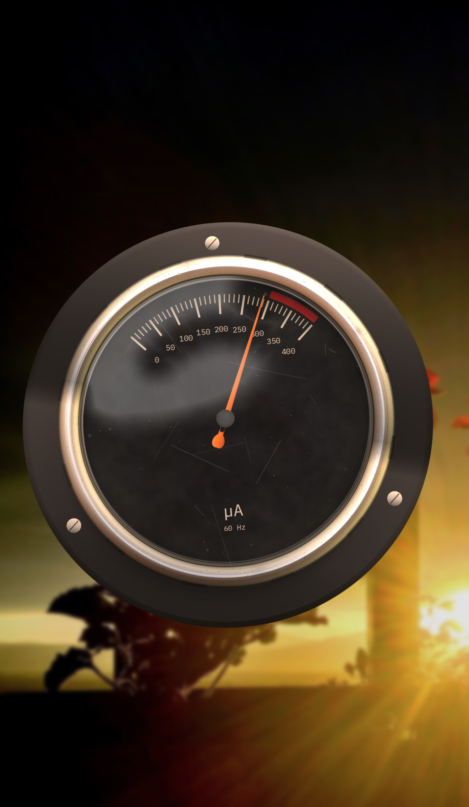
290 µA
